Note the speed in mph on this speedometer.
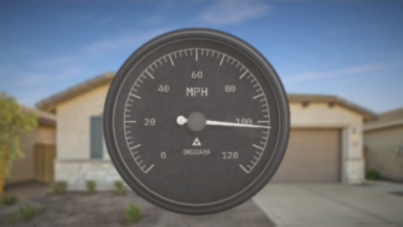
102 mph
